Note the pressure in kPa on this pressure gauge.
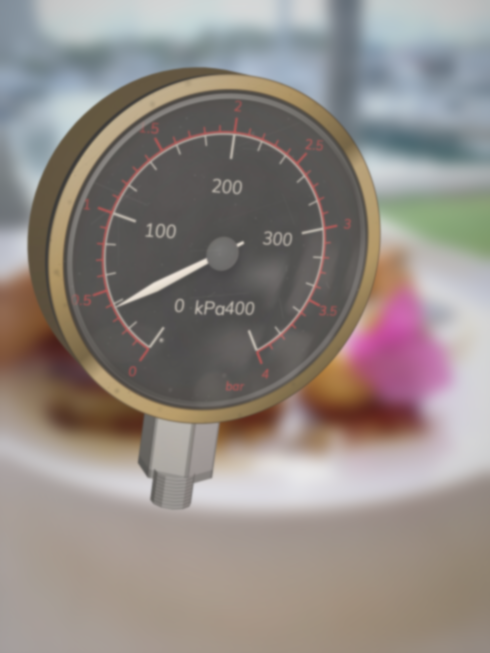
40 kPa
